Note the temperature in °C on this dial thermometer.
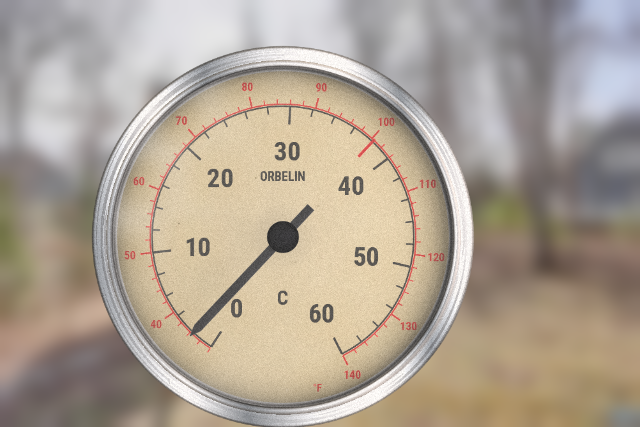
2 °C
